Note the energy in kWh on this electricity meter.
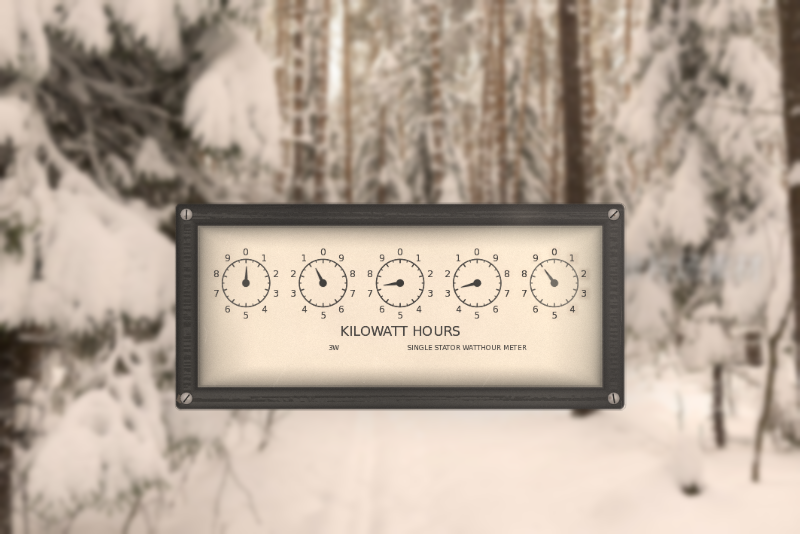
729 kWh
